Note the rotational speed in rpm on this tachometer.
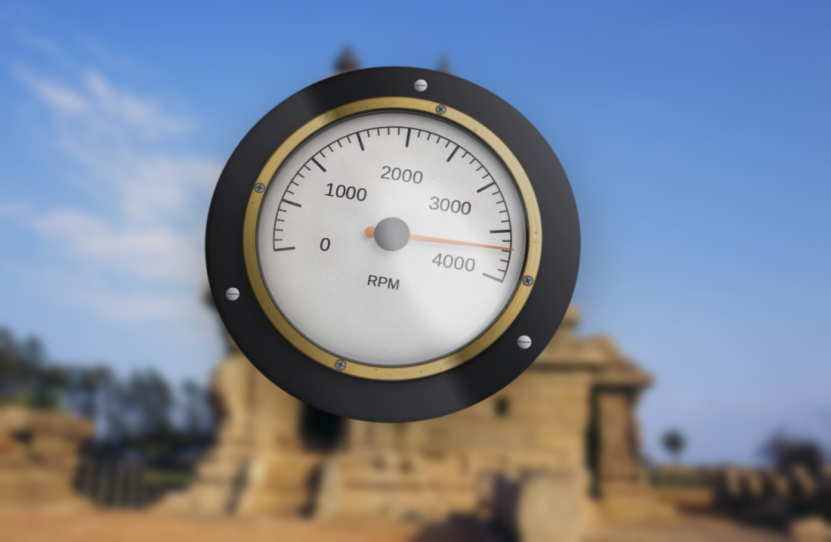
3700 rpm
